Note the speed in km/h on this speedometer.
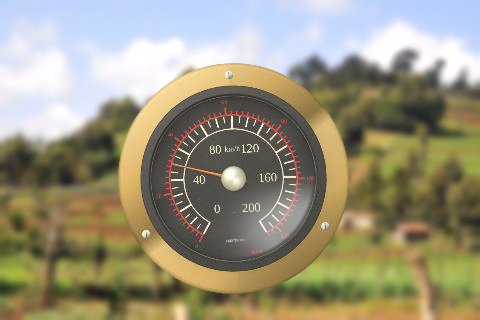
50 km/h
